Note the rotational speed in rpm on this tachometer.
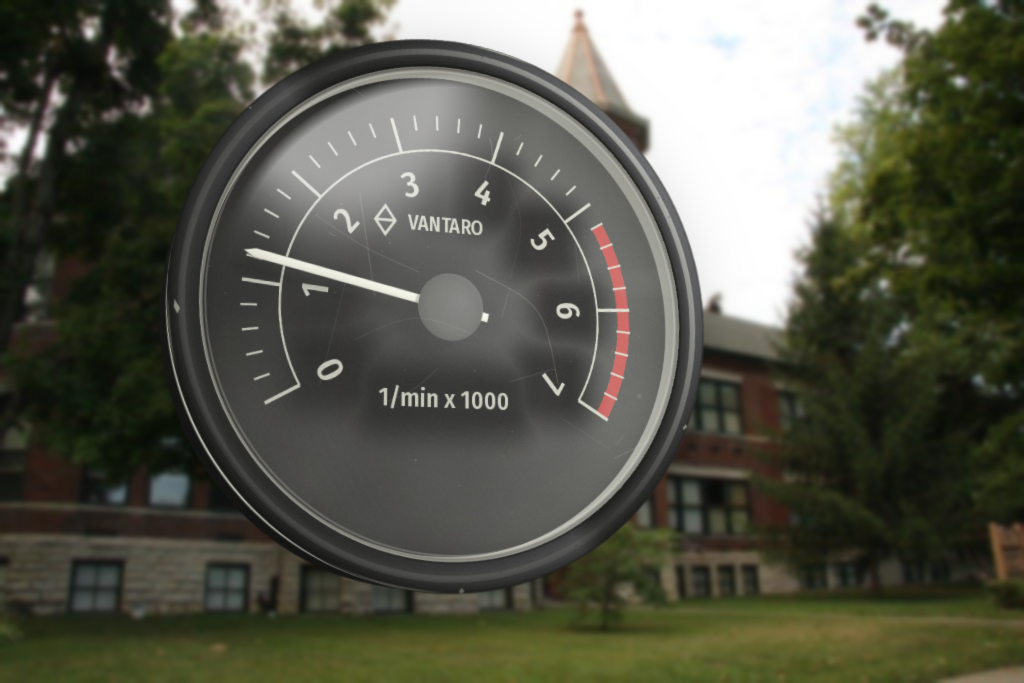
1200 rpm
